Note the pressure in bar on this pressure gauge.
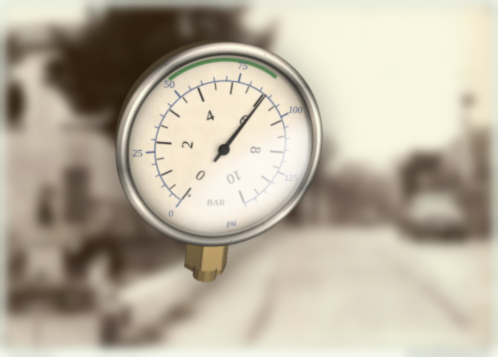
6 bar
